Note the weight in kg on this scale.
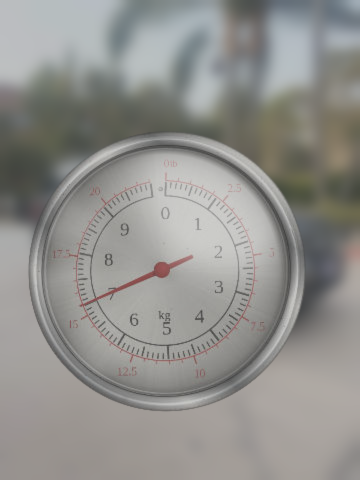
7 kg
